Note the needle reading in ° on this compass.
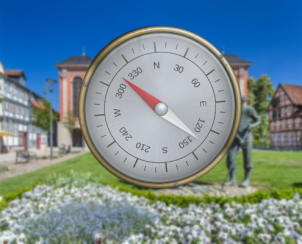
315 °
